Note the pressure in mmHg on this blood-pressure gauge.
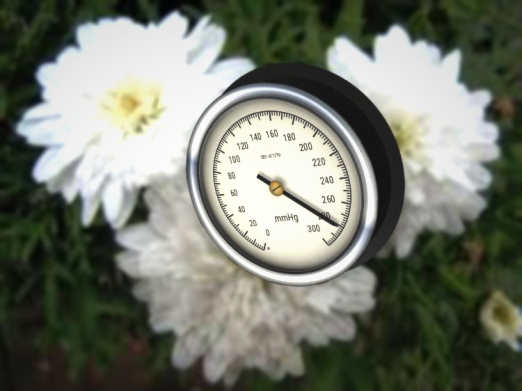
280 mmHg
